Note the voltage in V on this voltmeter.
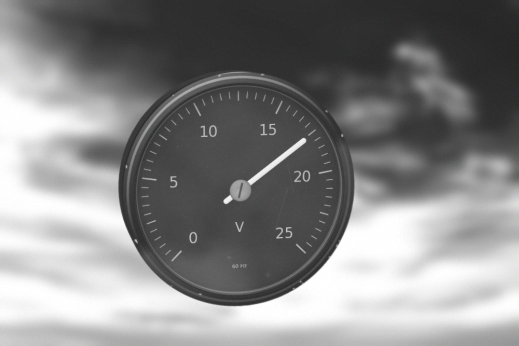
17.5 V
